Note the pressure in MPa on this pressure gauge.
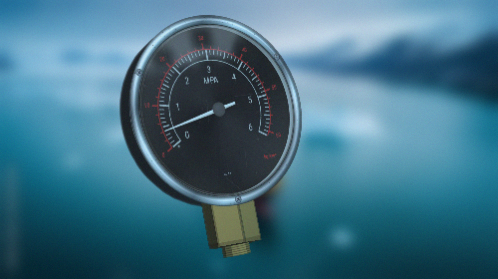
0.4 MPa
